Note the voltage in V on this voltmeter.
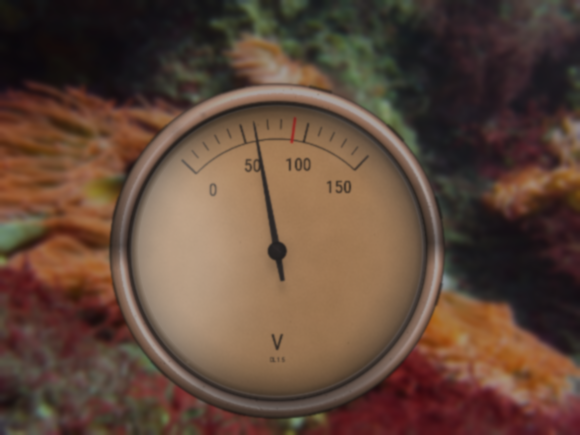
60 V
